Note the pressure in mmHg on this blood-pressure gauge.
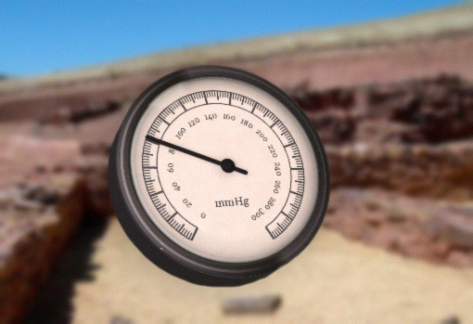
80 mmHg
